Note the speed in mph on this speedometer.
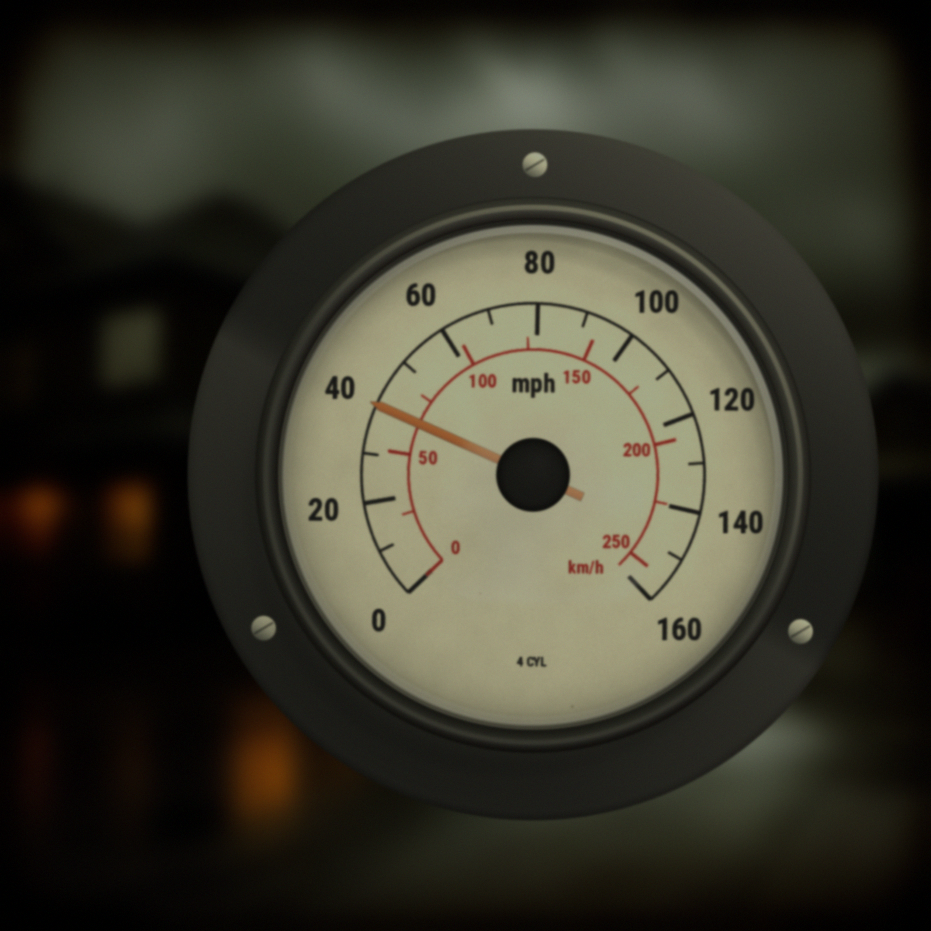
40 mph
